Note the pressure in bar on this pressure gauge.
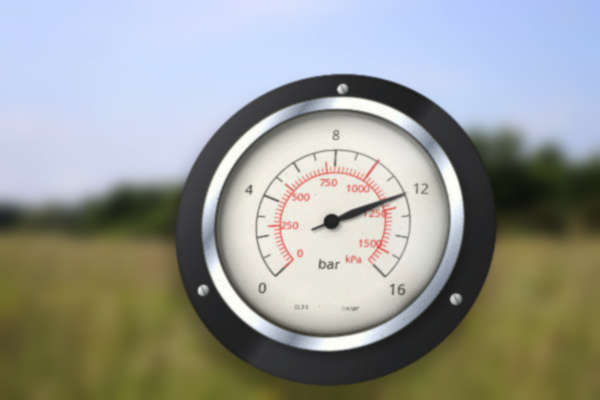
12 bar
